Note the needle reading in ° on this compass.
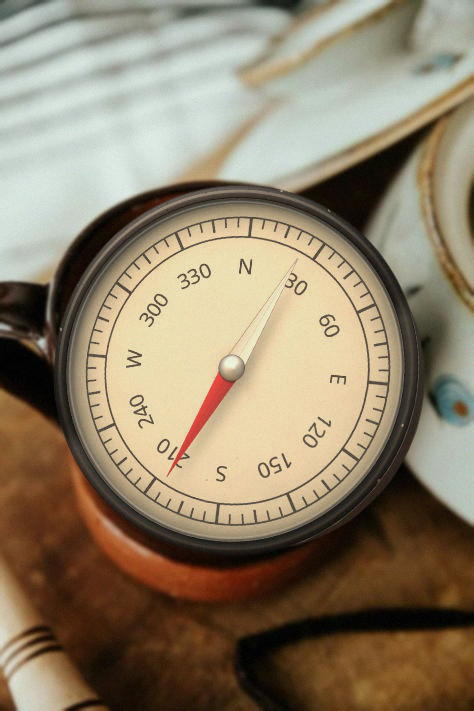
205 °
